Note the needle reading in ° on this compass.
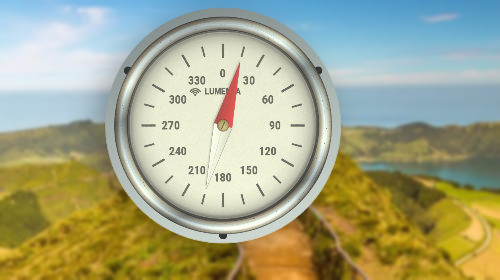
15 °
